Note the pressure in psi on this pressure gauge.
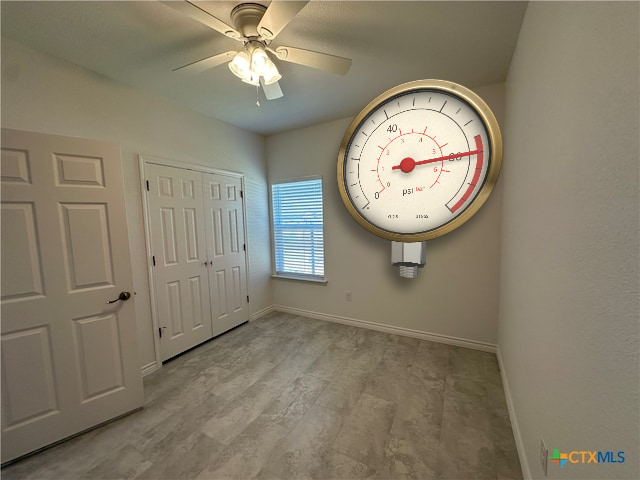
80 psi
